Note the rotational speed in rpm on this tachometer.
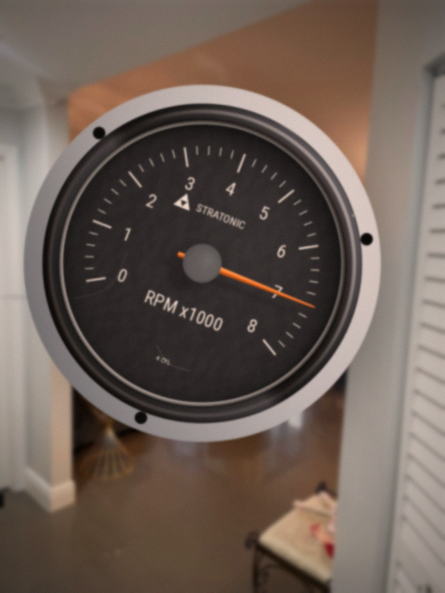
7000 rpm
